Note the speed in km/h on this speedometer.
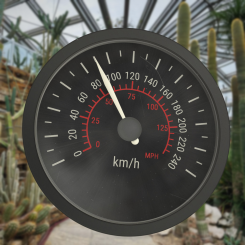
90 km/h
